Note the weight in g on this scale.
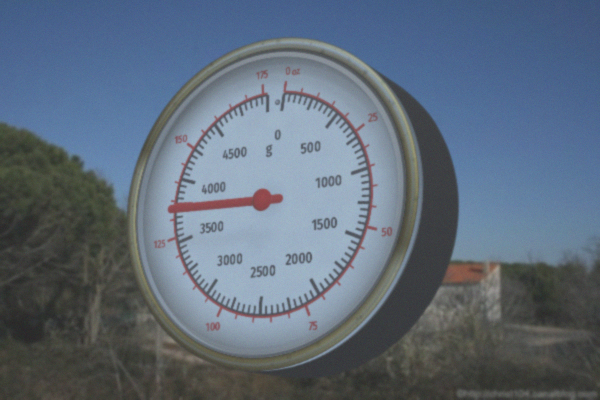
3750 g
